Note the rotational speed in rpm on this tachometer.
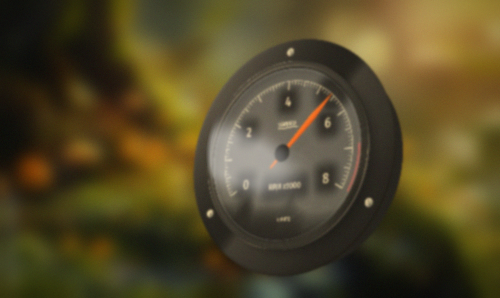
5500 rpm
